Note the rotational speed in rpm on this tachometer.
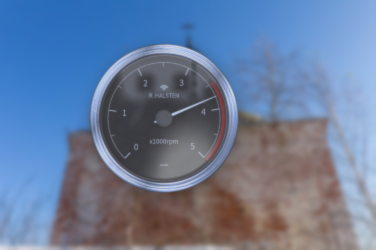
3750 rpm
